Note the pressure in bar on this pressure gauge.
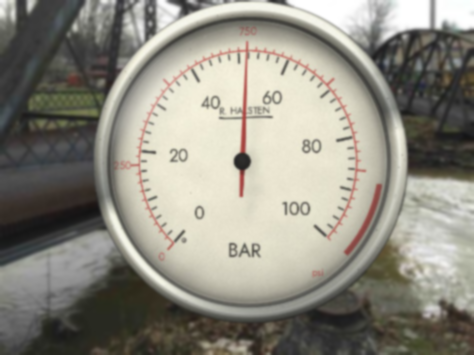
52 bar
